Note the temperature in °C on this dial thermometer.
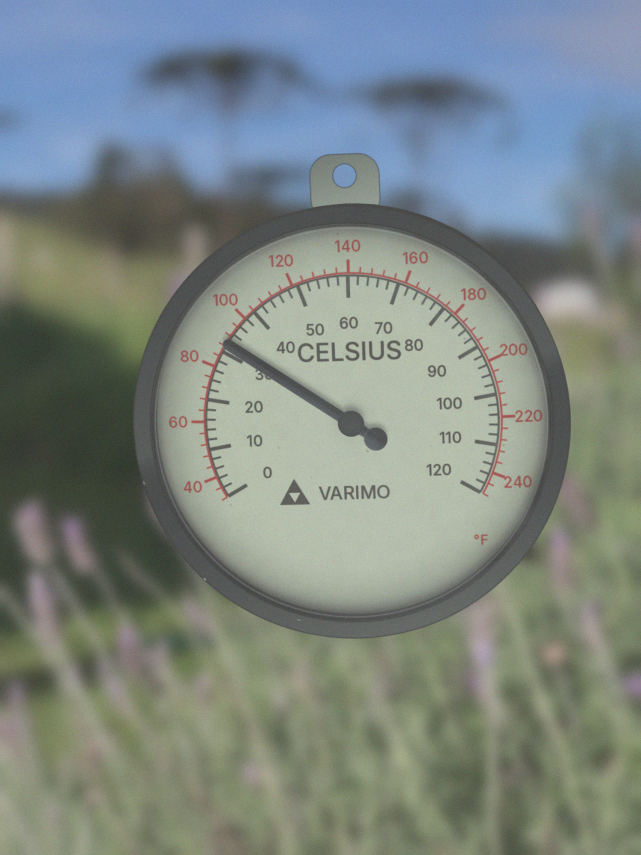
32 °C
